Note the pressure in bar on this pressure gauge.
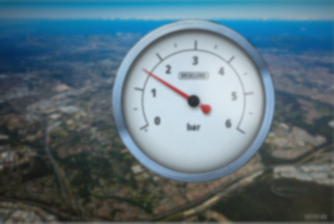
1.5 bar
